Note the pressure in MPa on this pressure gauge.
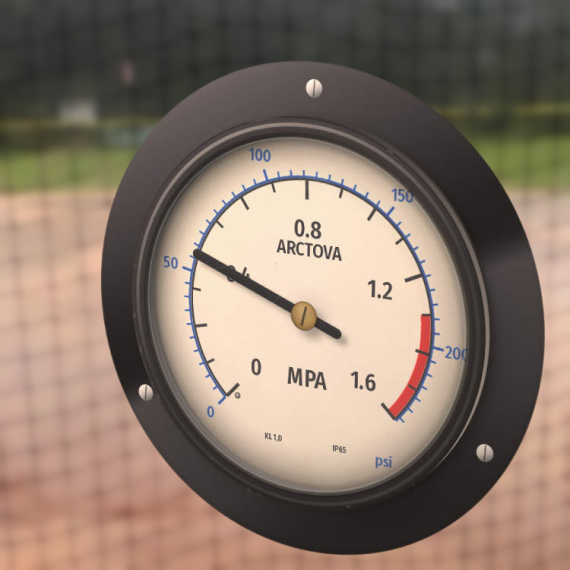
0.4 MPa
